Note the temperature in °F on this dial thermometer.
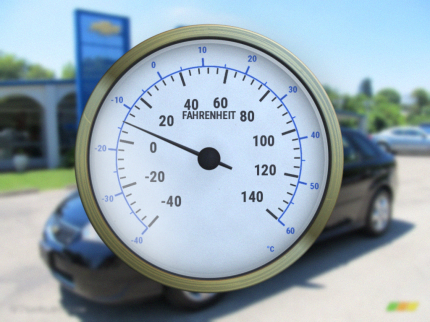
8 °F
